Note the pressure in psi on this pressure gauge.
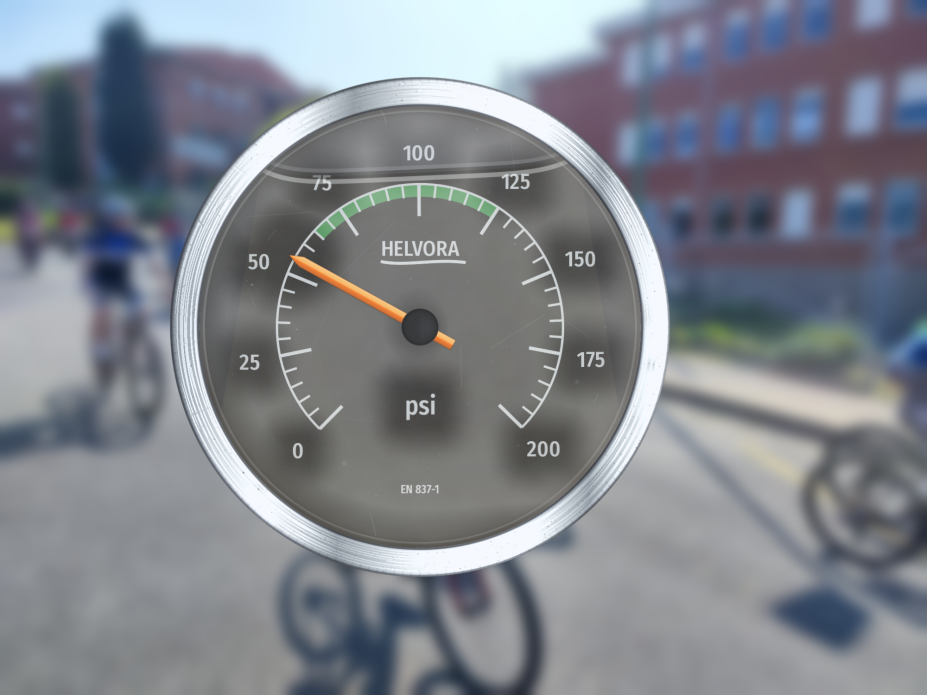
55 psi
